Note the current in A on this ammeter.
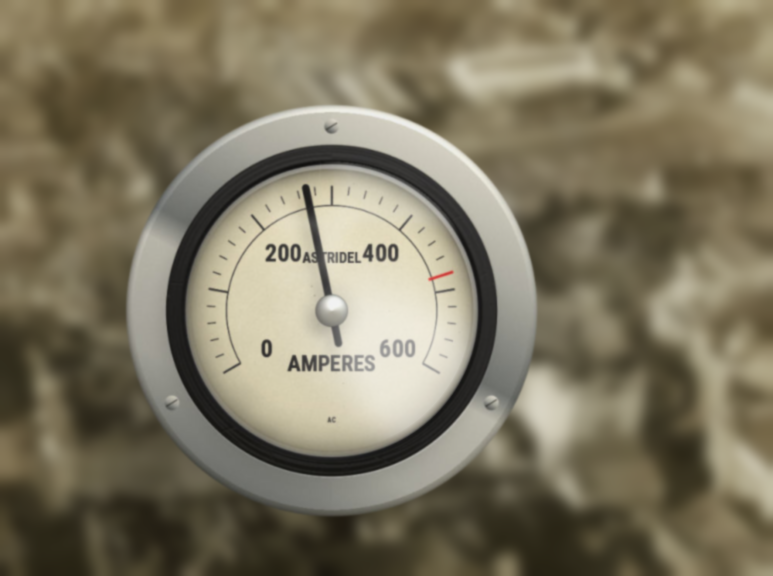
270 A
